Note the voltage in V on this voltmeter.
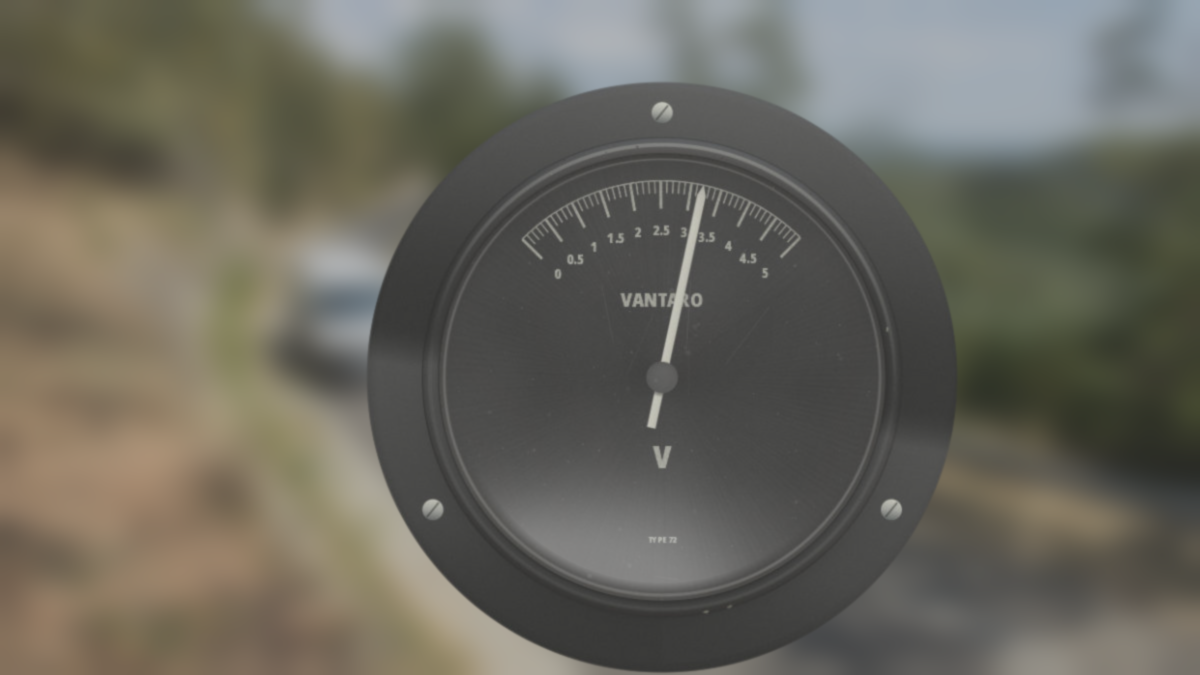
3.2 V
